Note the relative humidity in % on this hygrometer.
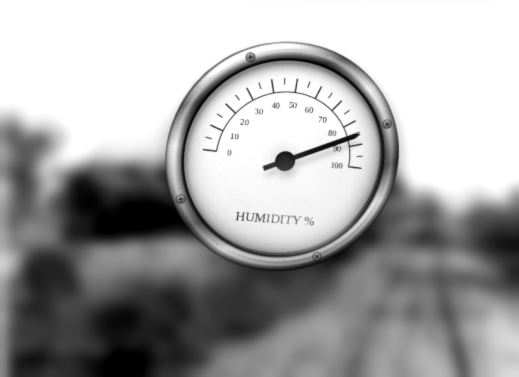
85 %
